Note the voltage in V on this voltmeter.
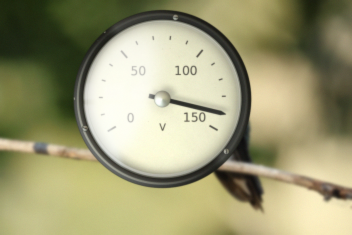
140 V
